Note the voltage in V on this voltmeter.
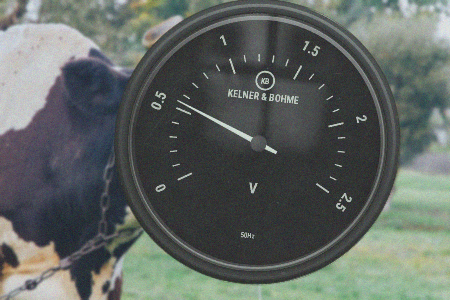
0.55 V
